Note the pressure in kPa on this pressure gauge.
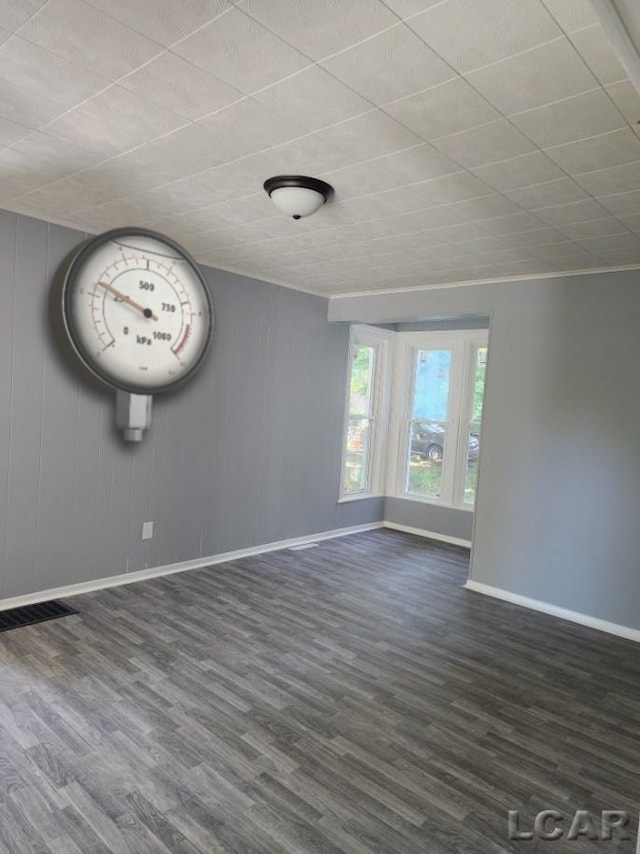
250 kPa
